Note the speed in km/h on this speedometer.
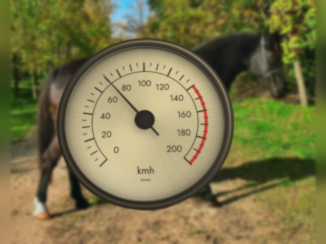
70 km/h
